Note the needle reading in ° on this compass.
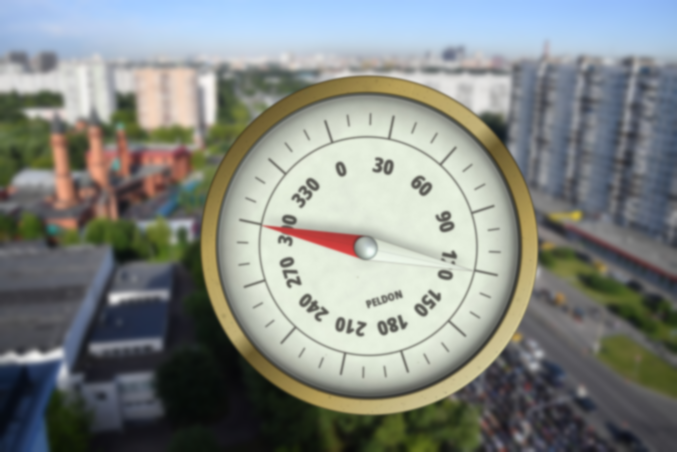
300 °
